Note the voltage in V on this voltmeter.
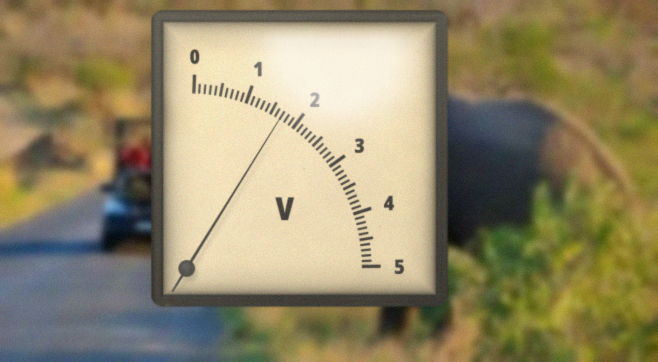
1.7 V
